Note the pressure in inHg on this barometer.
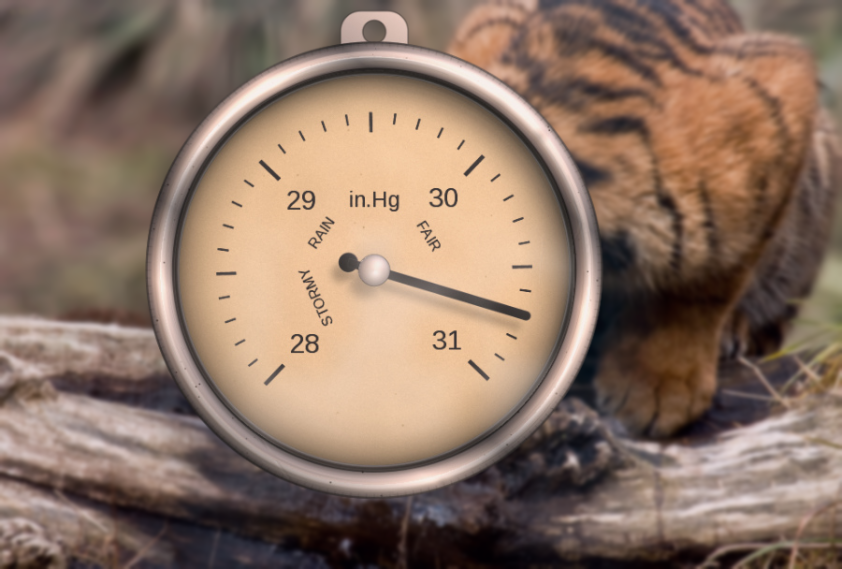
30.7 inHg
